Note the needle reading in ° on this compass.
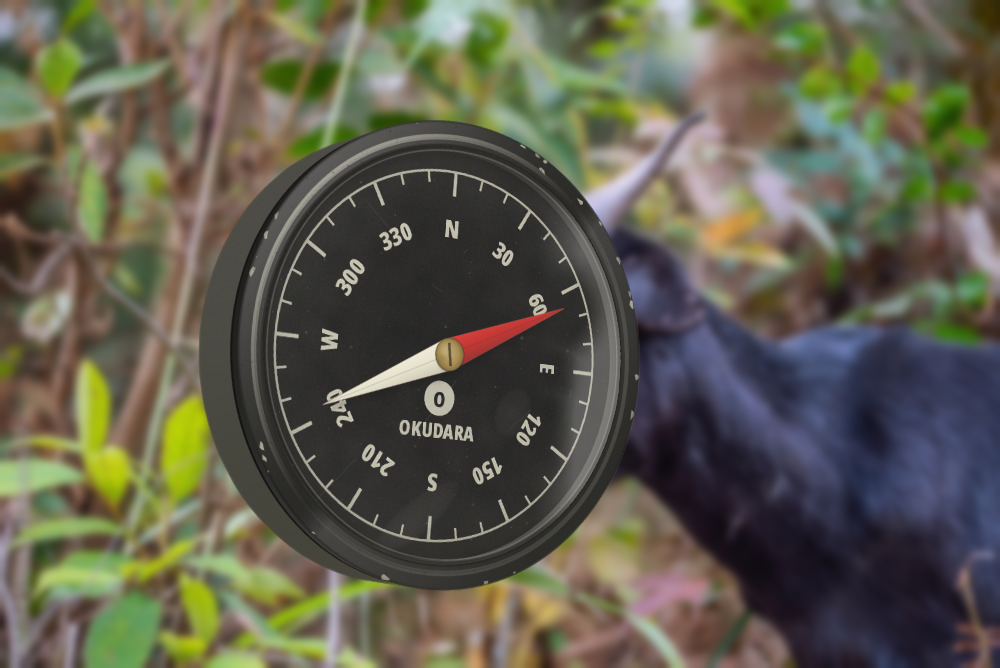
65 °
